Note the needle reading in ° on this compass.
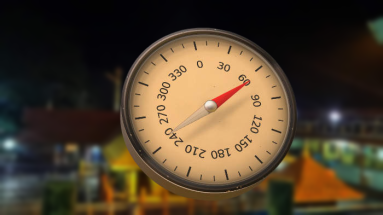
65 °
